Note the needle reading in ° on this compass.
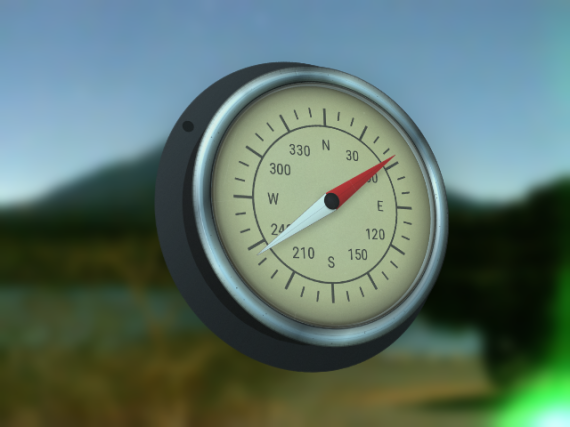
55 °
